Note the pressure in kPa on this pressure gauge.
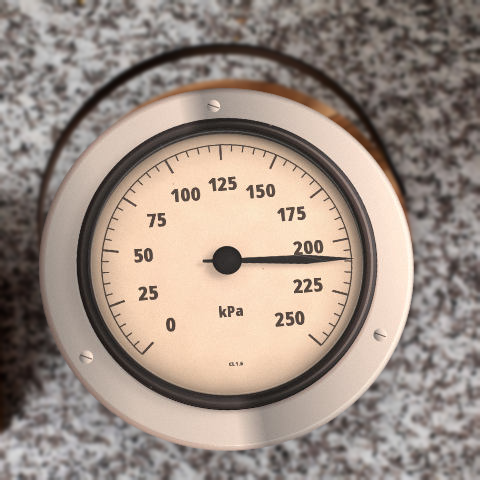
210 kPa
